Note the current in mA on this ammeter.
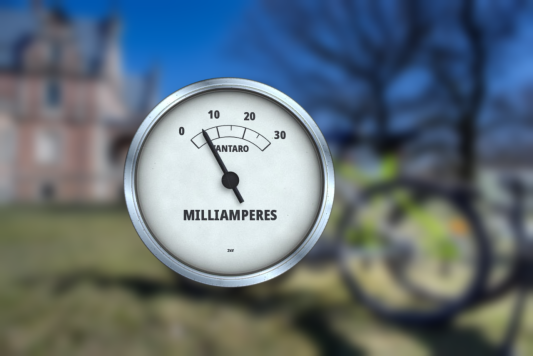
5 mA
